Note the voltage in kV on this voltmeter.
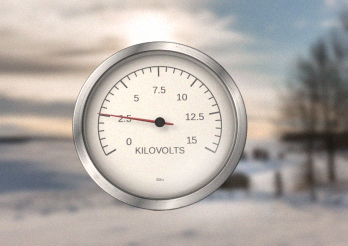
2.5 kV
